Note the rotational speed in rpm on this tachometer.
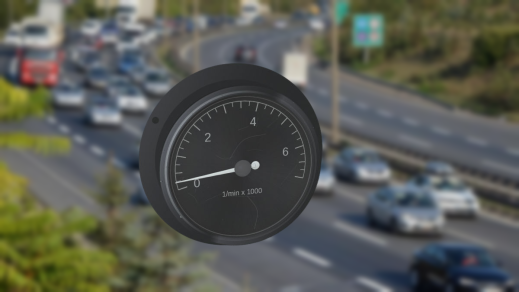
250 rpm
